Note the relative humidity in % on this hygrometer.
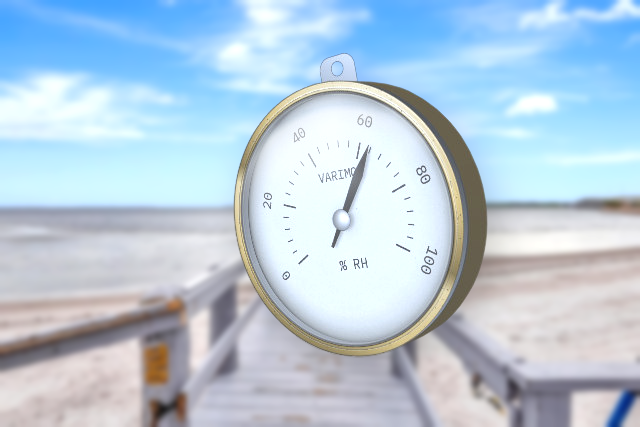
64 %
